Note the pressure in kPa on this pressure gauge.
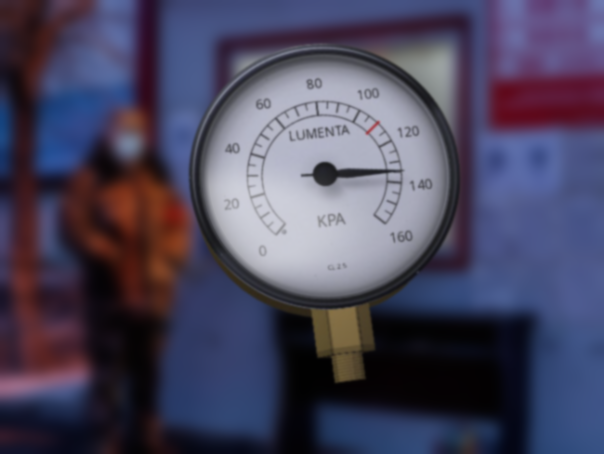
135 kPa
